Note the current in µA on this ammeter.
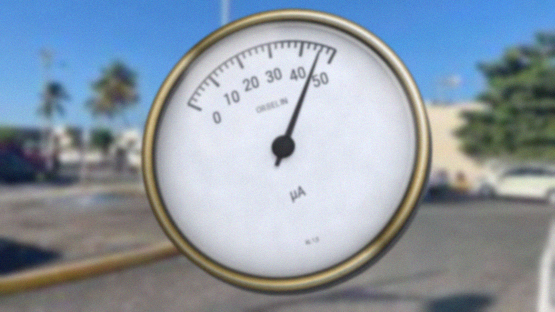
46 µA
